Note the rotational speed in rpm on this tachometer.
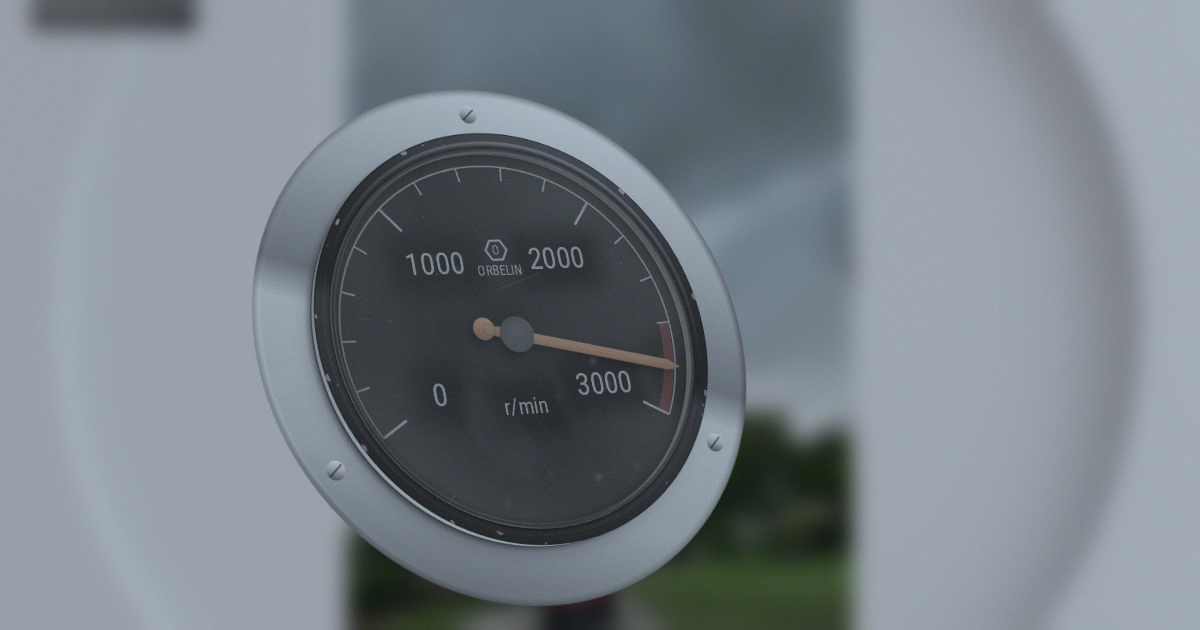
2800 rpm
